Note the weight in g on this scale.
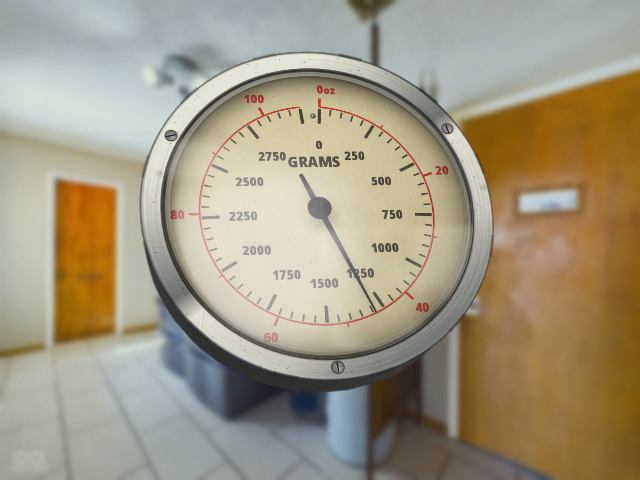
1300 g
